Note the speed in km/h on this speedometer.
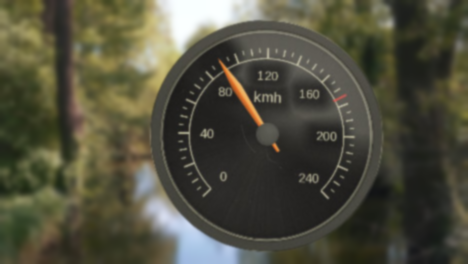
90 km/h
